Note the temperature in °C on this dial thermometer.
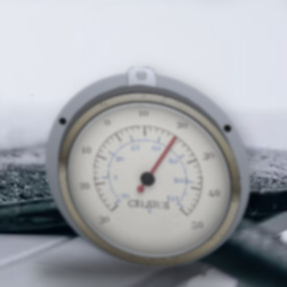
20 °C
